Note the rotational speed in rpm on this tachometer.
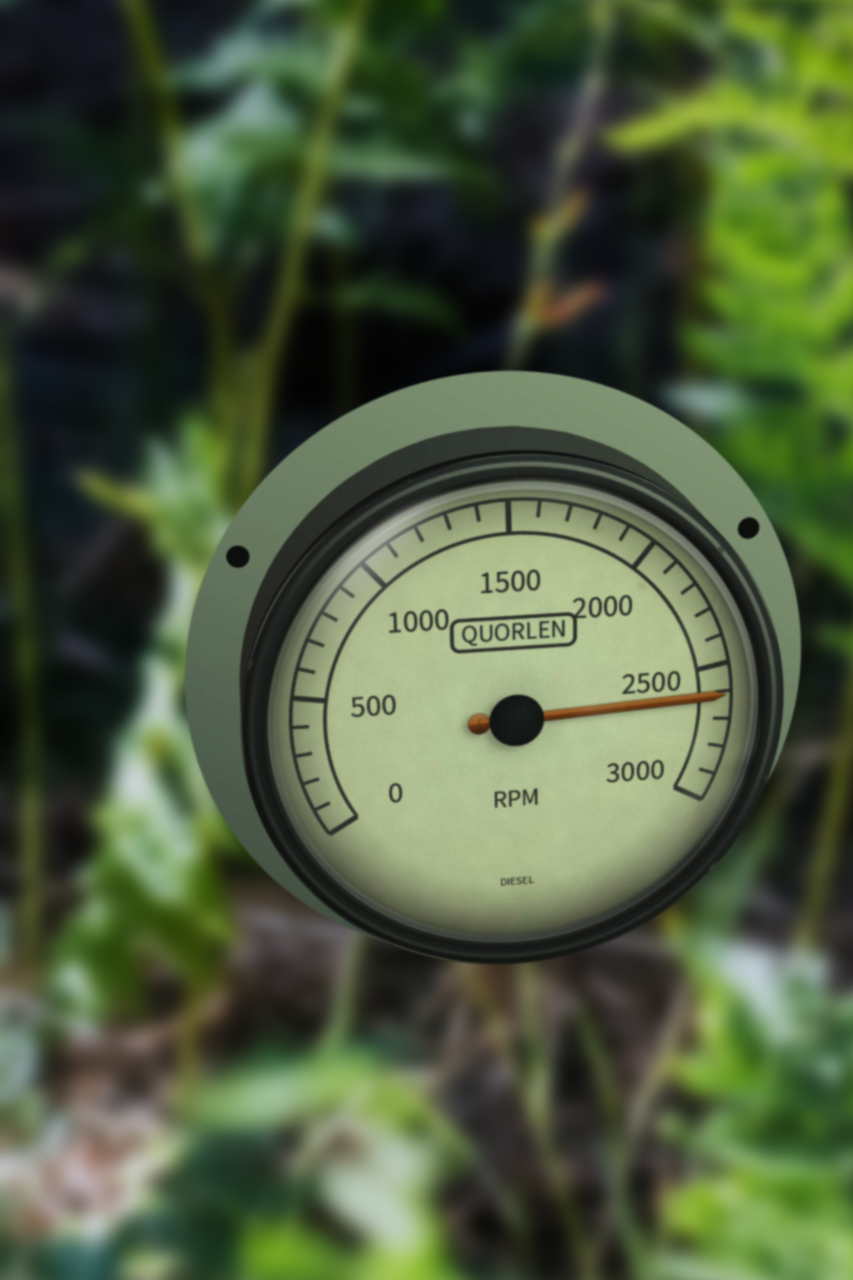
2600 rpm
